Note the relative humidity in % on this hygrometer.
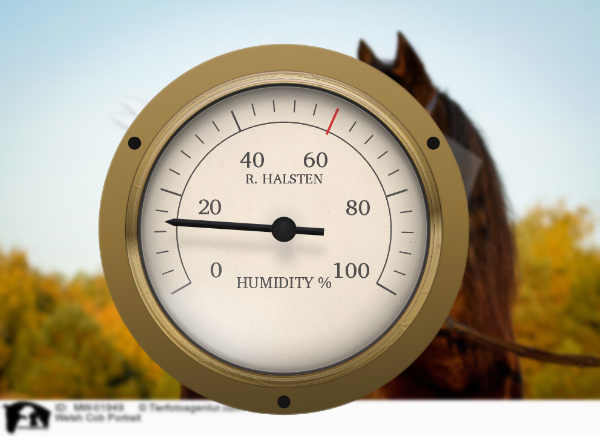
14 %
